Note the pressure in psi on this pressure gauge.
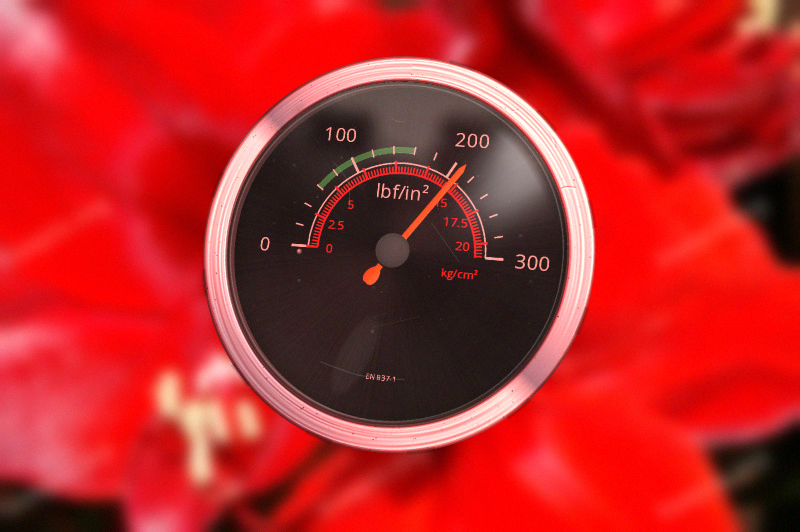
210 psi
